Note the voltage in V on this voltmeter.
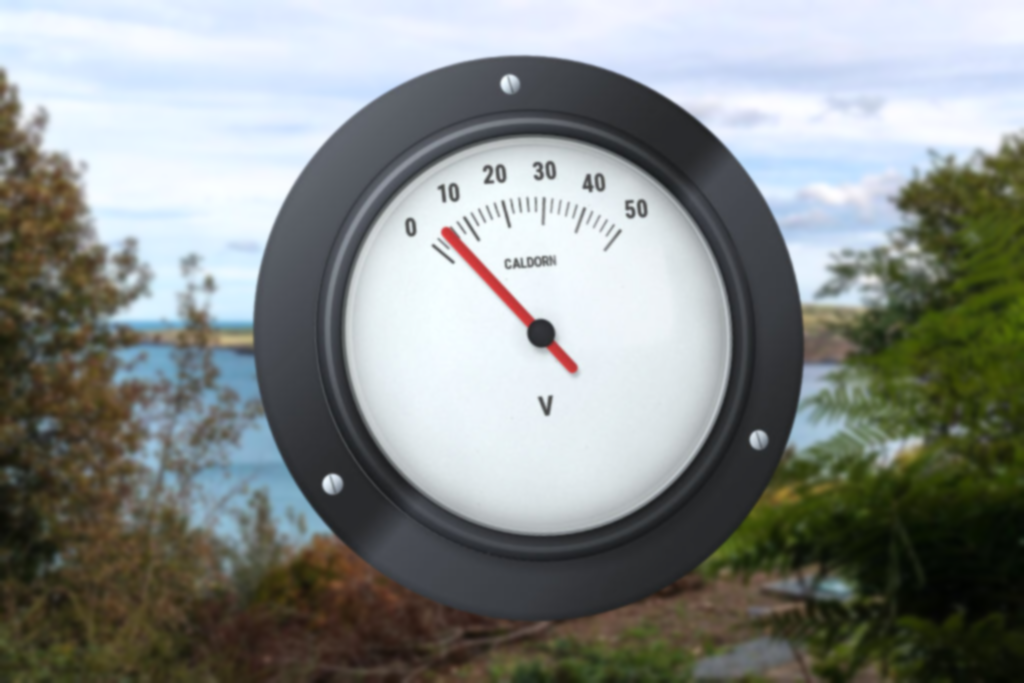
4 V
